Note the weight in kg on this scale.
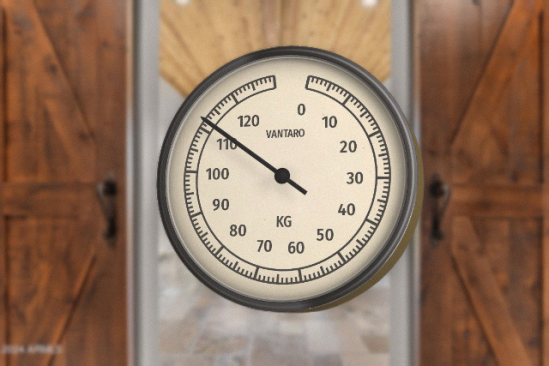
112 kg
